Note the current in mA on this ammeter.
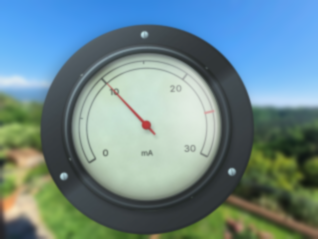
10 mA
